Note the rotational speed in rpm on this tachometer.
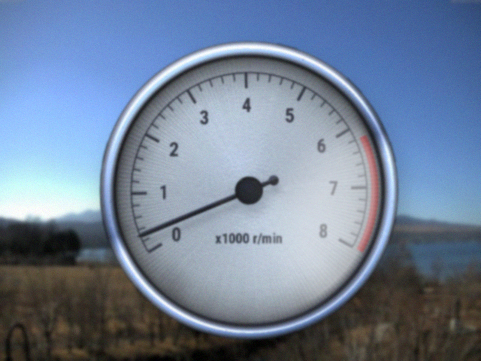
300 rpm
